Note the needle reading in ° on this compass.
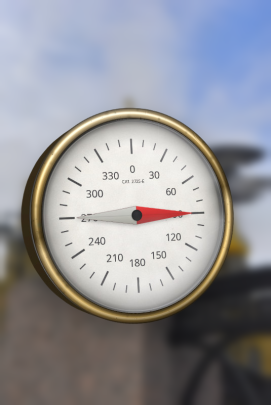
90 °
